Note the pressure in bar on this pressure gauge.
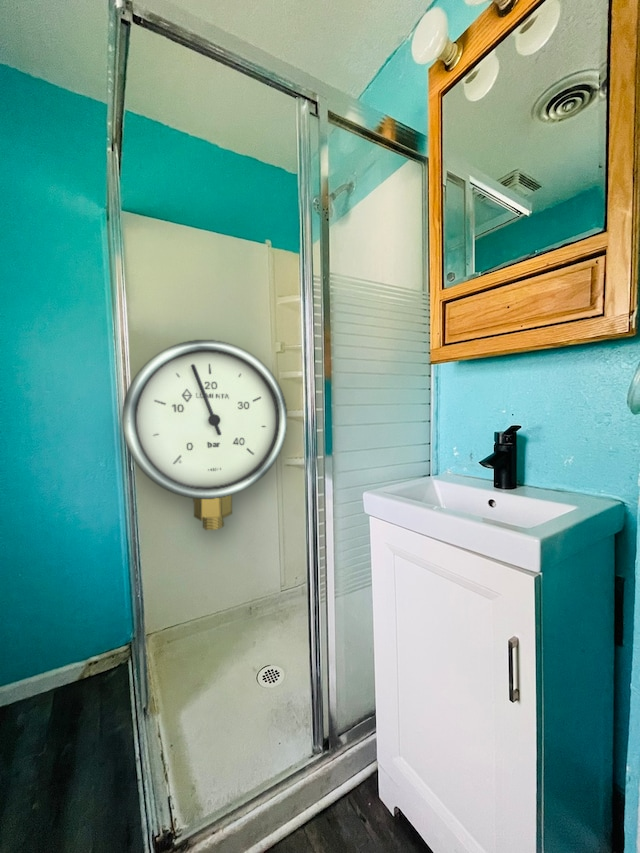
17.5 bar
